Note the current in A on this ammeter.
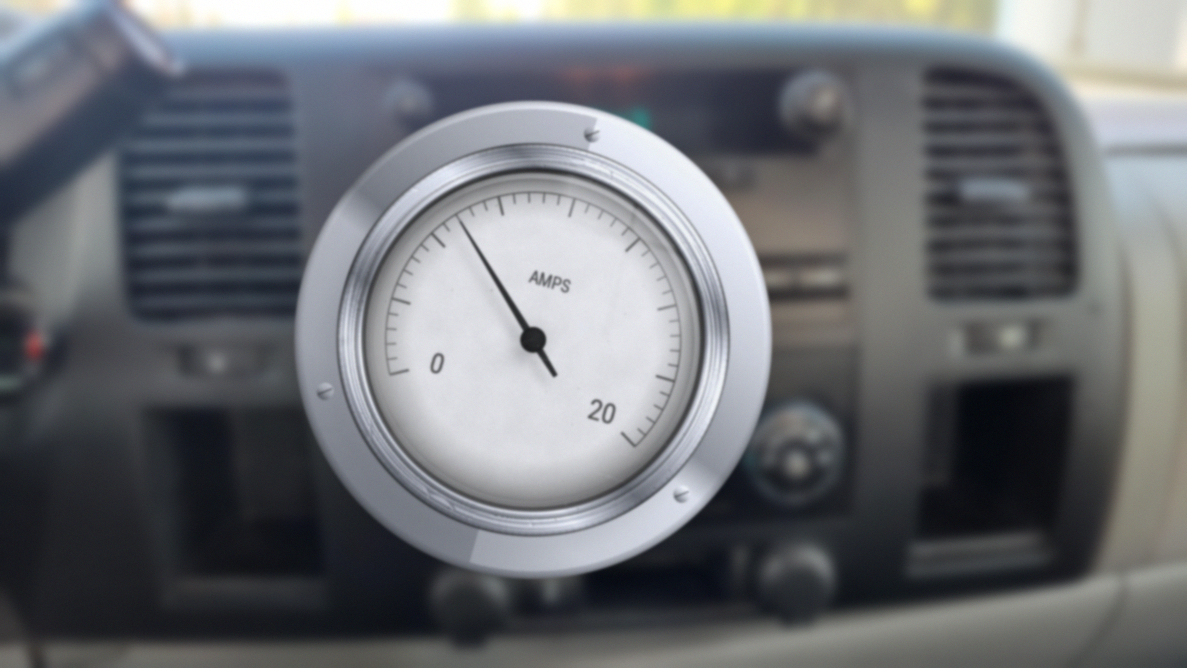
6 A
